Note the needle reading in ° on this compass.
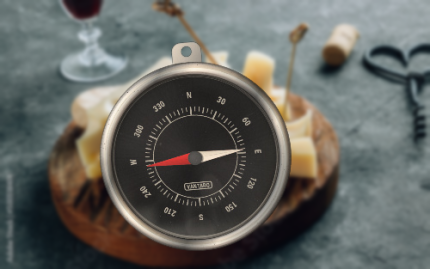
265 °
